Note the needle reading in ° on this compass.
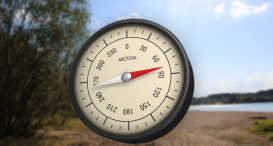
80 °
